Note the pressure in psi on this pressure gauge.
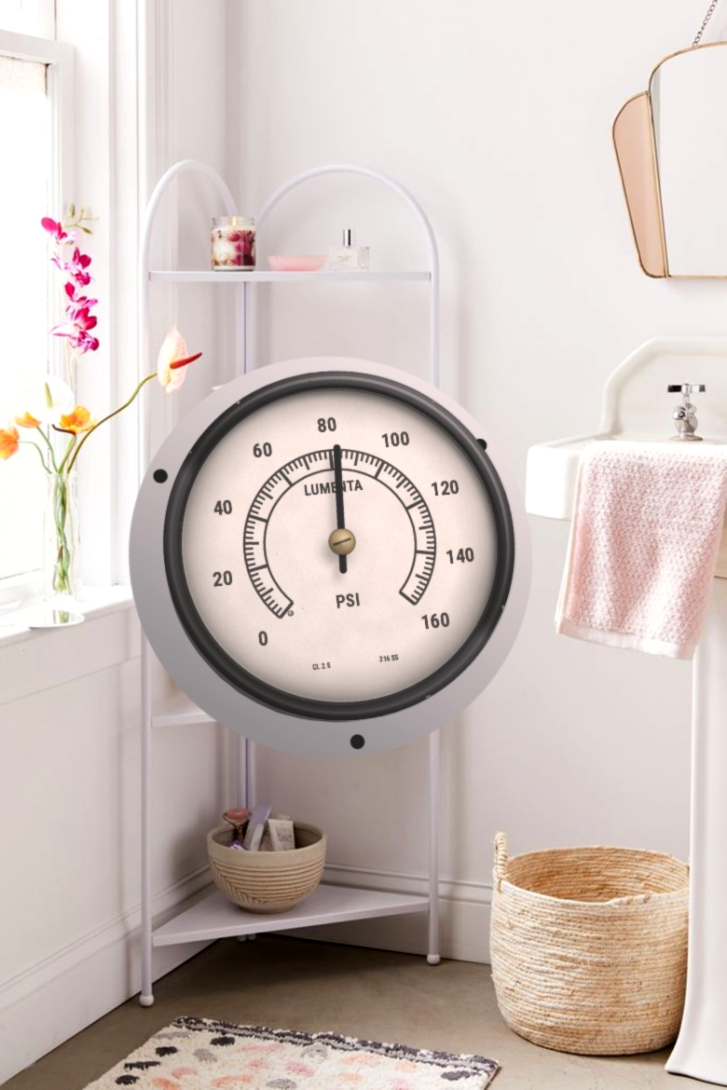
82 psi
